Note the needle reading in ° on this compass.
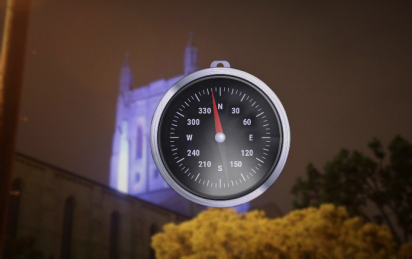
350 °
